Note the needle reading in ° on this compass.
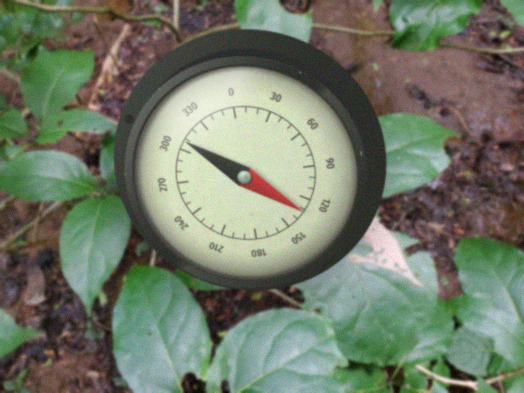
130 °
